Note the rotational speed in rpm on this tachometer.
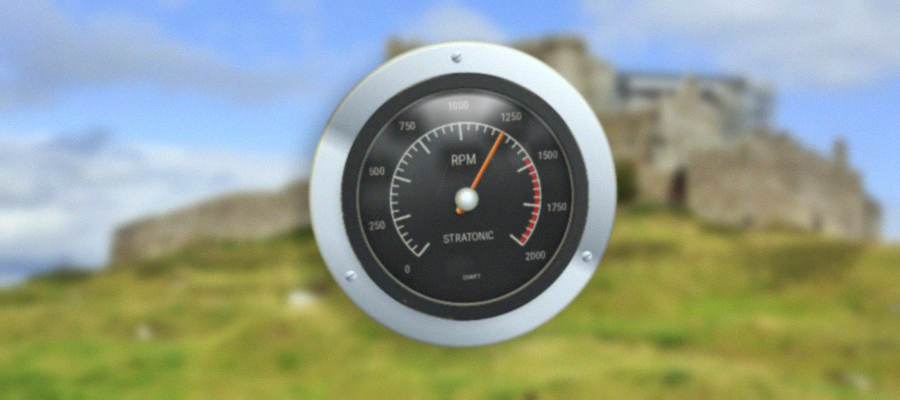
1250 rpm
